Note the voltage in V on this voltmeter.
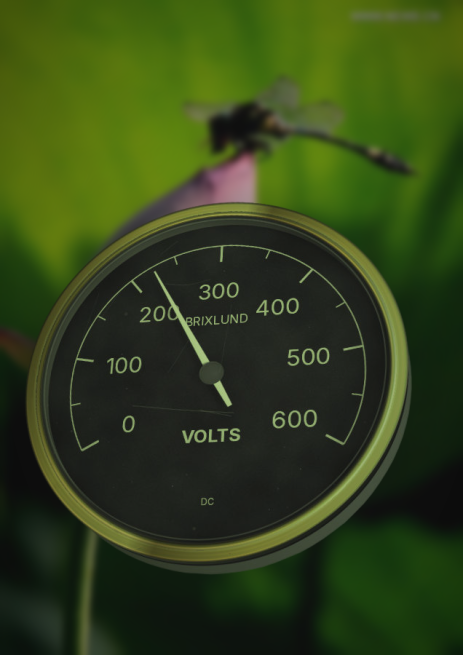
225 V
